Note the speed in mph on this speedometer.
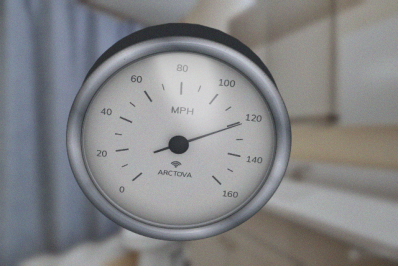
120 mph
